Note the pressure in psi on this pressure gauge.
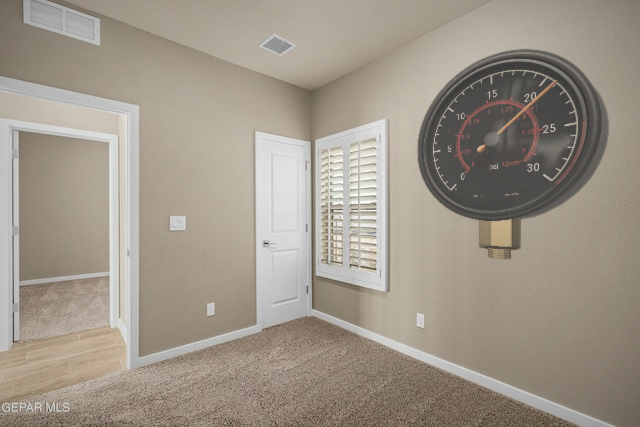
21 psi
